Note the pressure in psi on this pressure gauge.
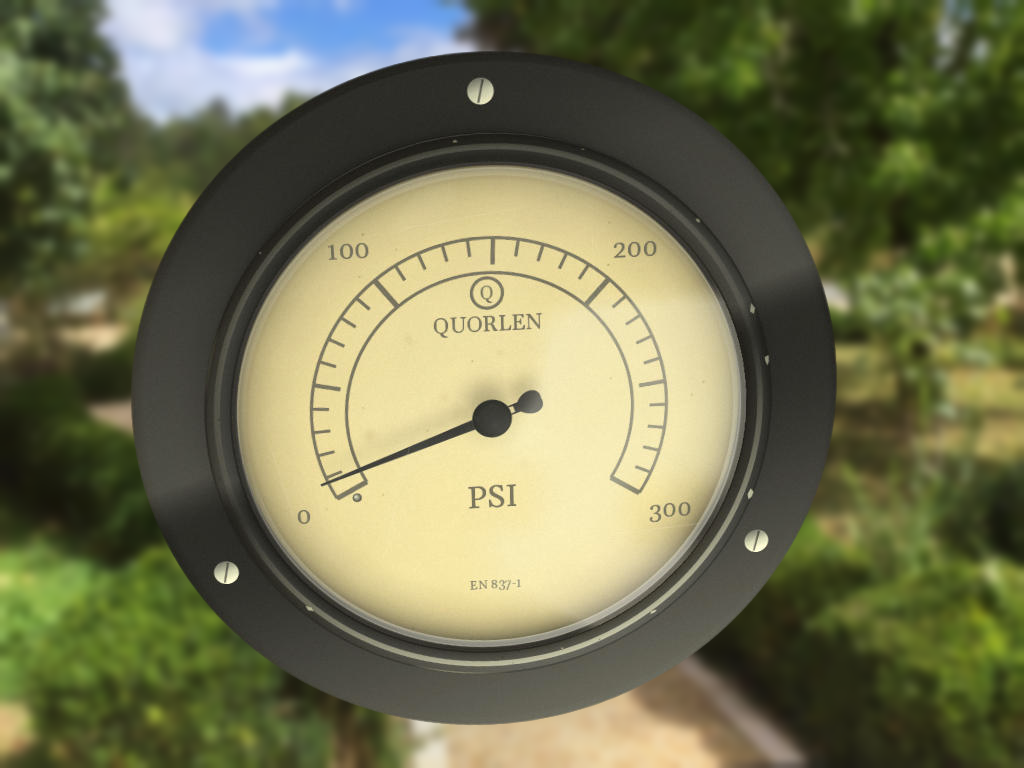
10 psi
